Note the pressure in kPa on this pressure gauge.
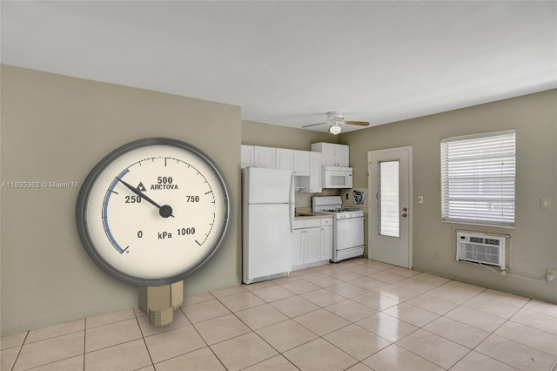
300 kPa
